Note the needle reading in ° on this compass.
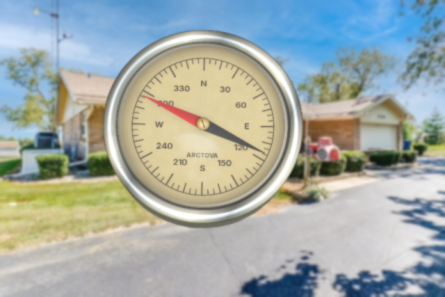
295 °
